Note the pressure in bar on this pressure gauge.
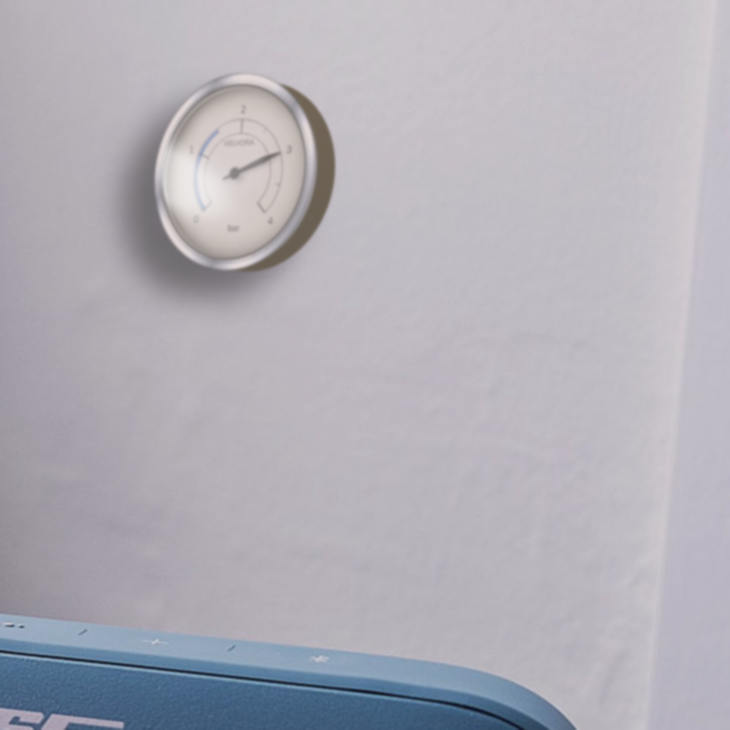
3 bar
